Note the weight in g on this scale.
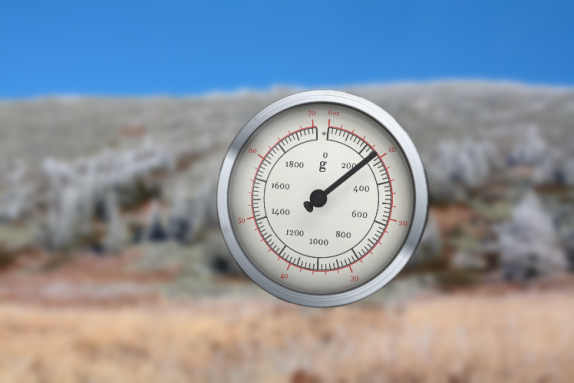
260 g
